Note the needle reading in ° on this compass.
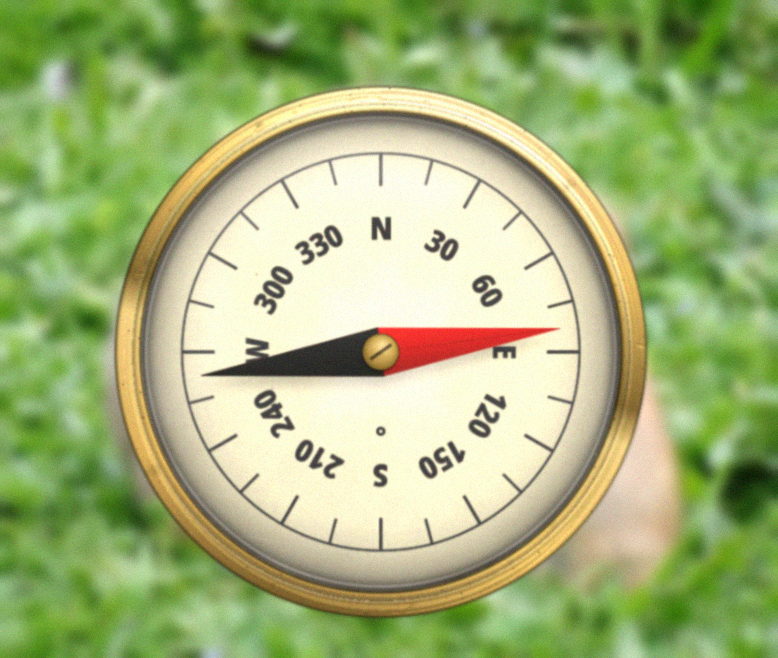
82.5 °
